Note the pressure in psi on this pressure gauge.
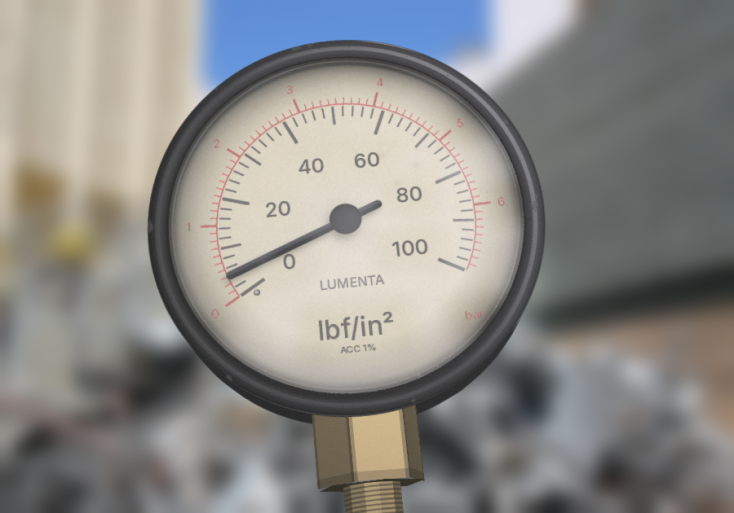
4 psi
